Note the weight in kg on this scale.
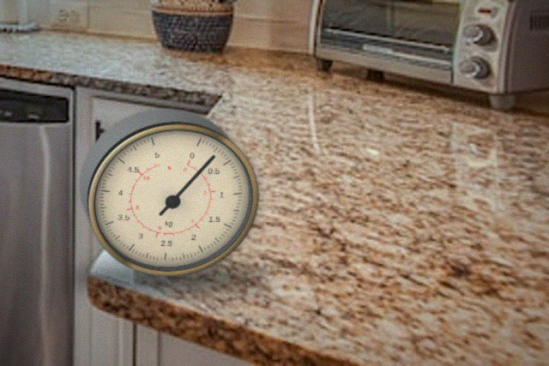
0.25 kg
